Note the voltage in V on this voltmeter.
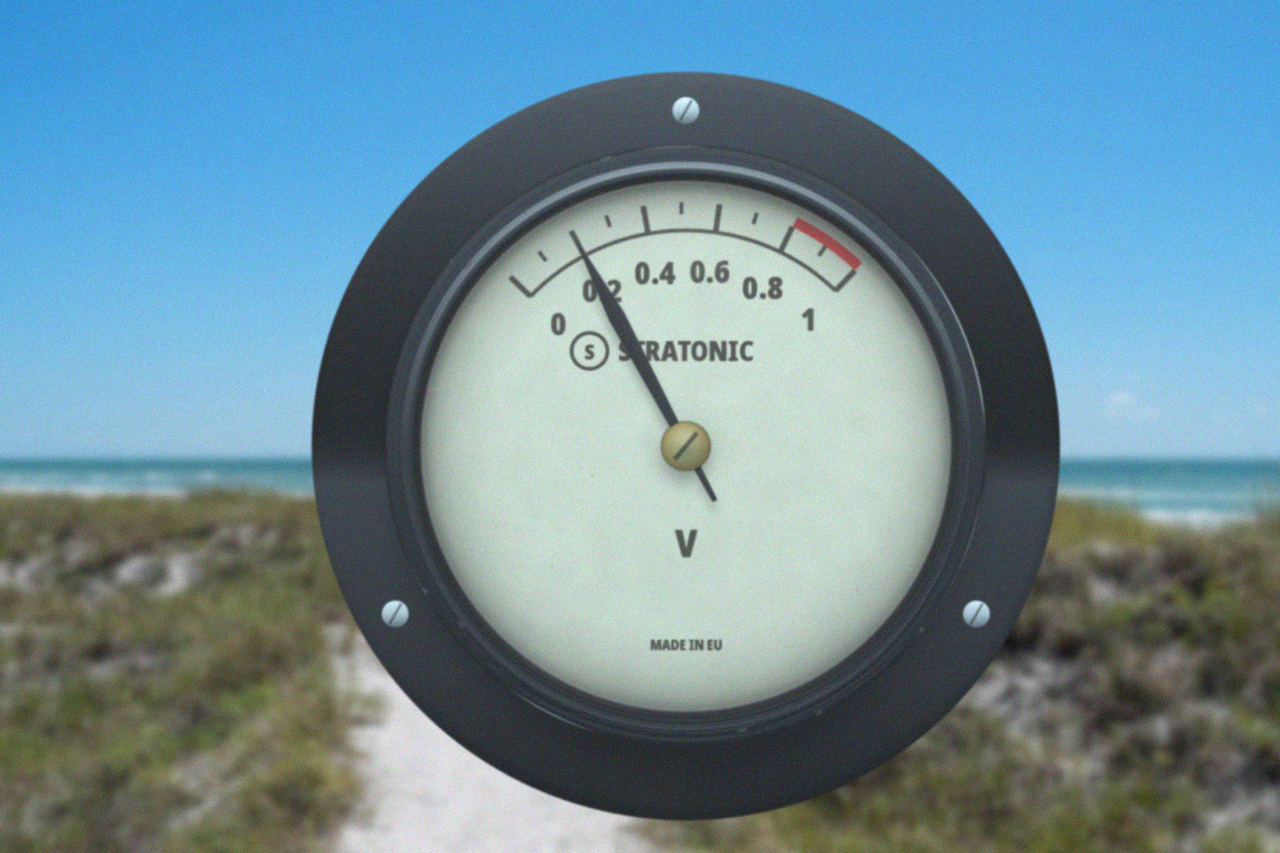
0.2 V
